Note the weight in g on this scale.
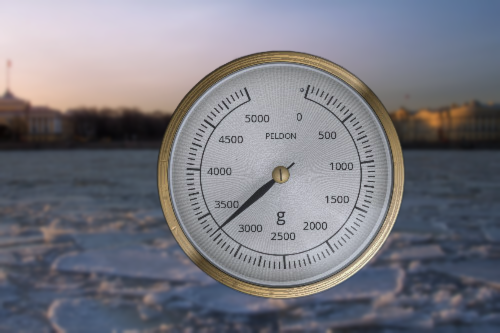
3300 g
